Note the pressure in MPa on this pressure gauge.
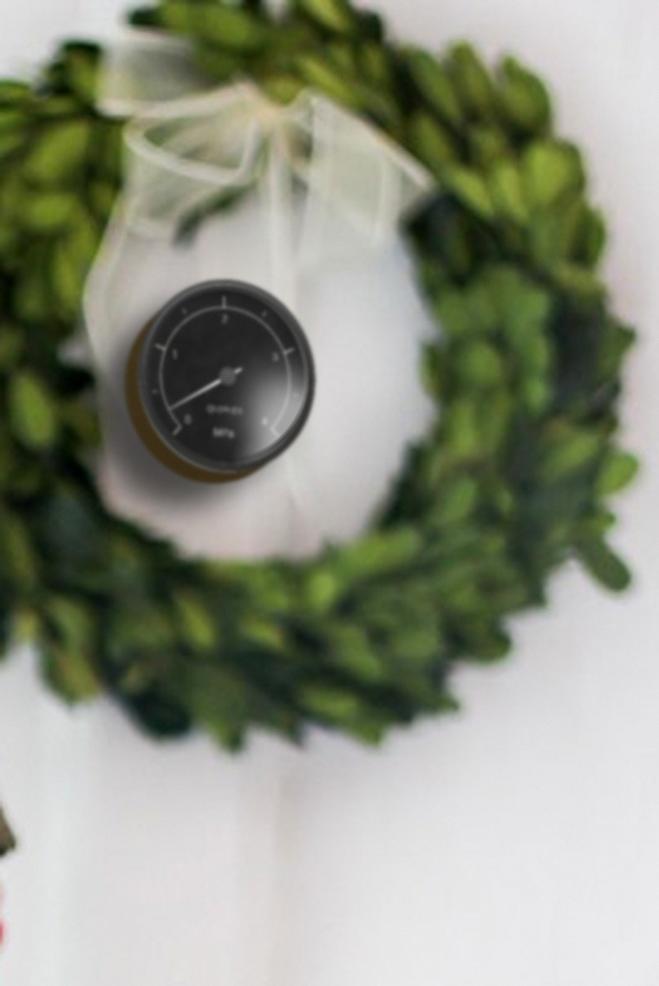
0.25 MPa
